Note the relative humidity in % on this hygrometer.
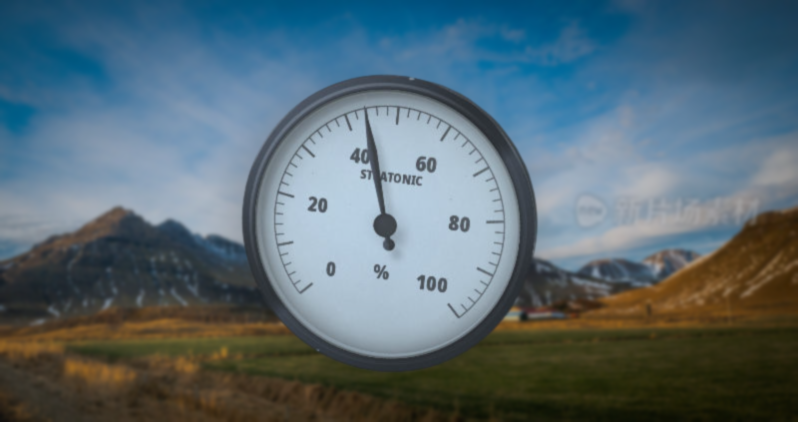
44 %
